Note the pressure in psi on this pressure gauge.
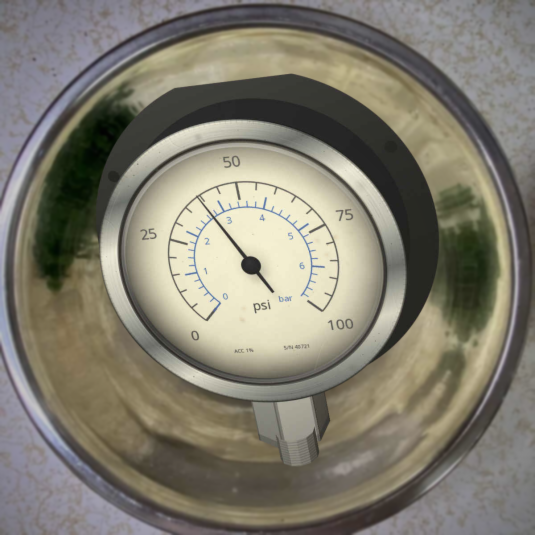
40 psi
